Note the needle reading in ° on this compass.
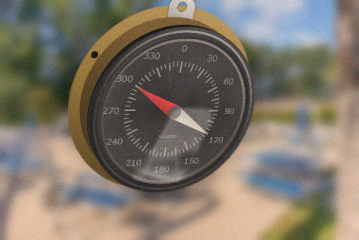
300 °
